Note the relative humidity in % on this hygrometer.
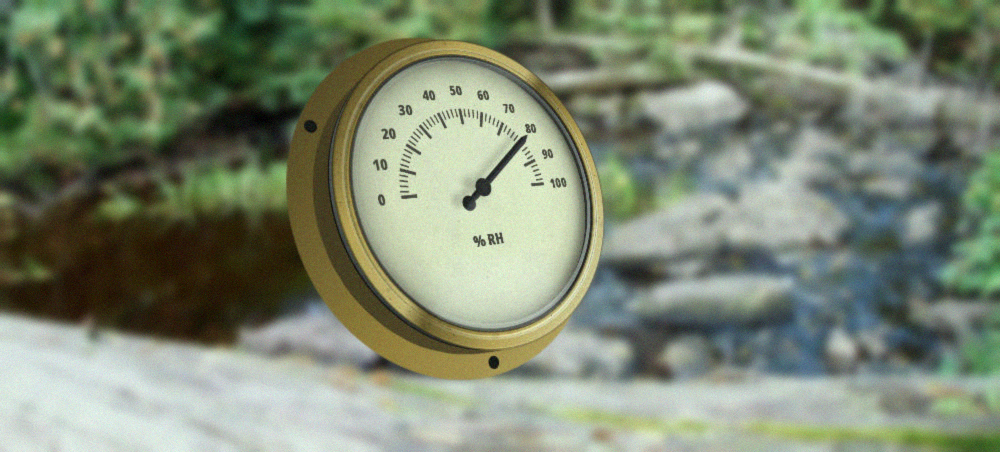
80 %
